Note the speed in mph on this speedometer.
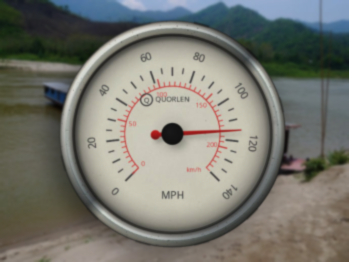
115 mph
